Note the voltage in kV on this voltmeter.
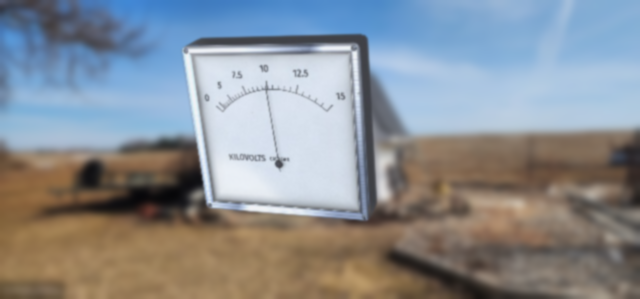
10 kV
